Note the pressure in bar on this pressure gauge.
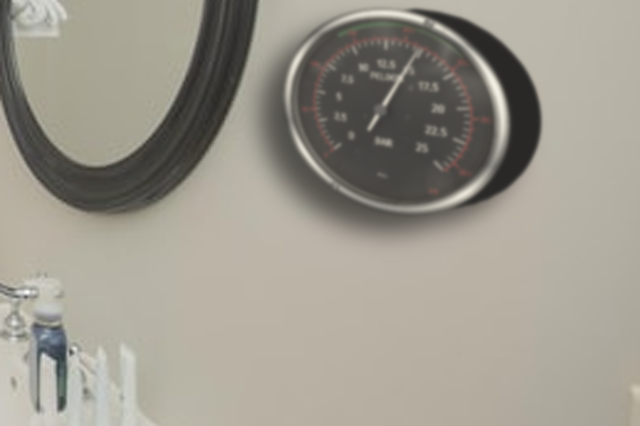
15 bar
